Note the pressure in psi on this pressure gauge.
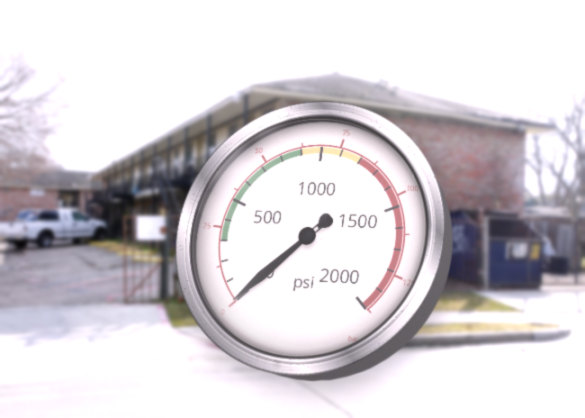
0 psi
